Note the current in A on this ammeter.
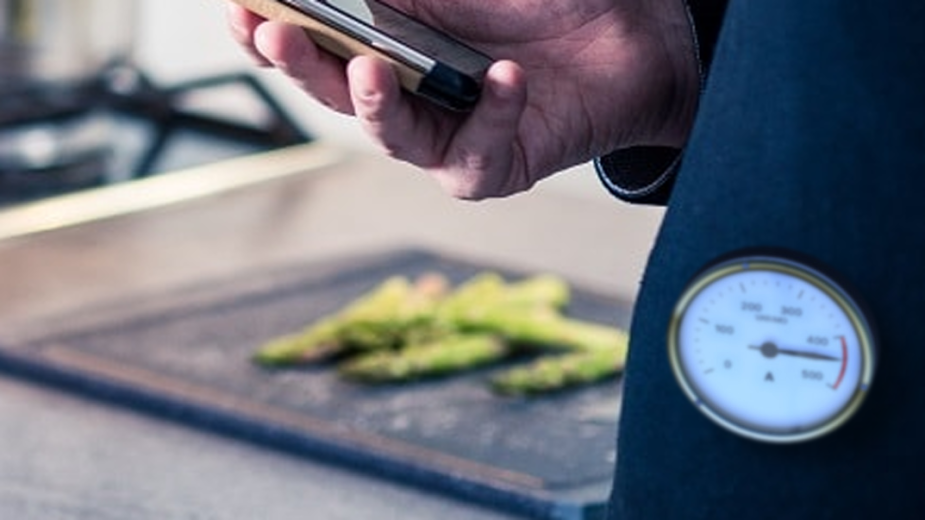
440 A
